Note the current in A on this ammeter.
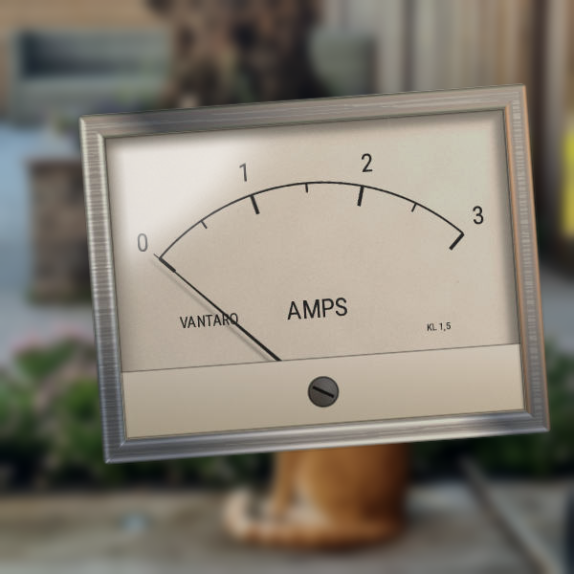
0 A
